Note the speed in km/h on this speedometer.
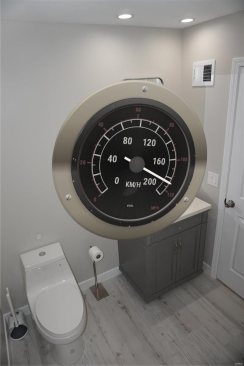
185 km/h
